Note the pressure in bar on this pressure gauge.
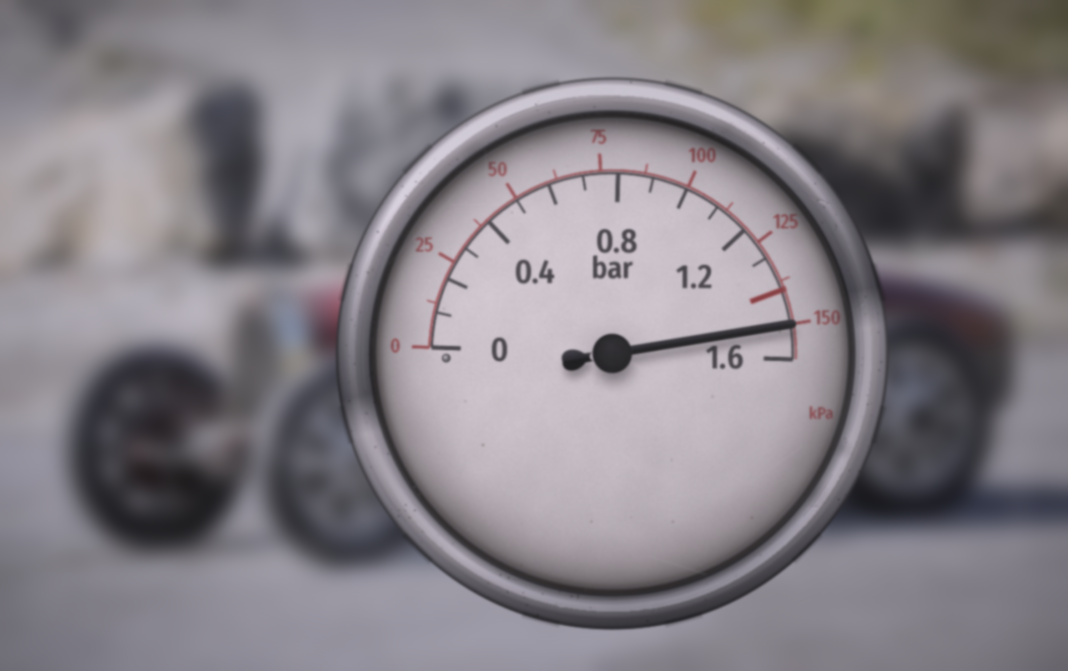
1.5 bar
